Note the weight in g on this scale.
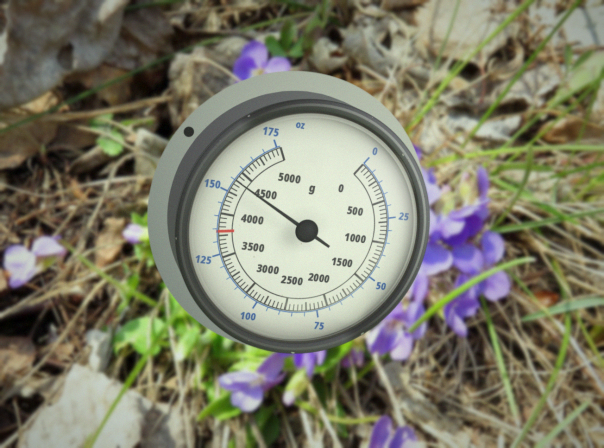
4400 g
